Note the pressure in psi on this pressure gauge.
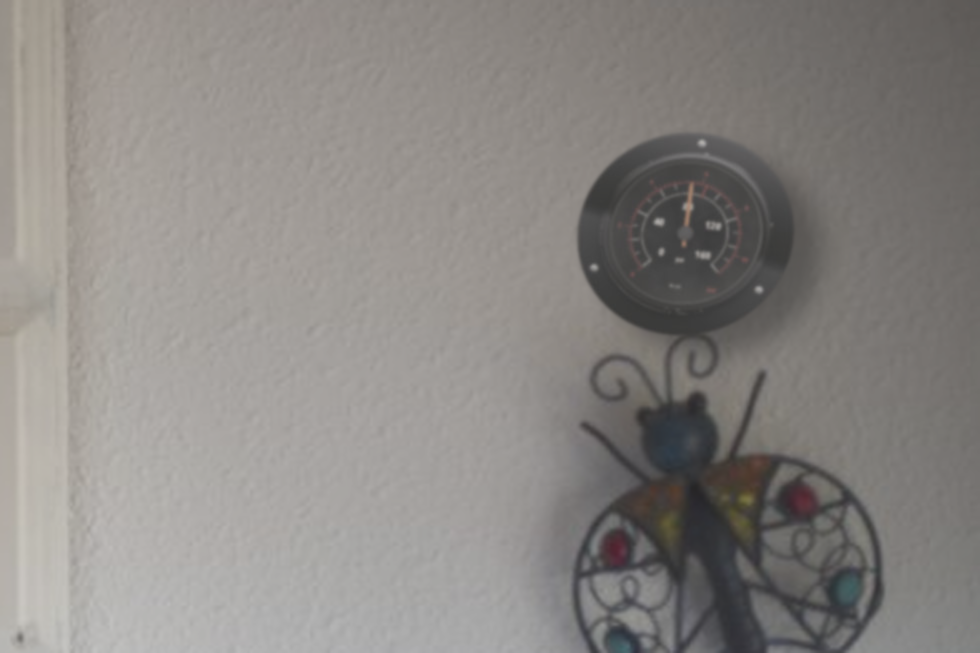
80 psi
